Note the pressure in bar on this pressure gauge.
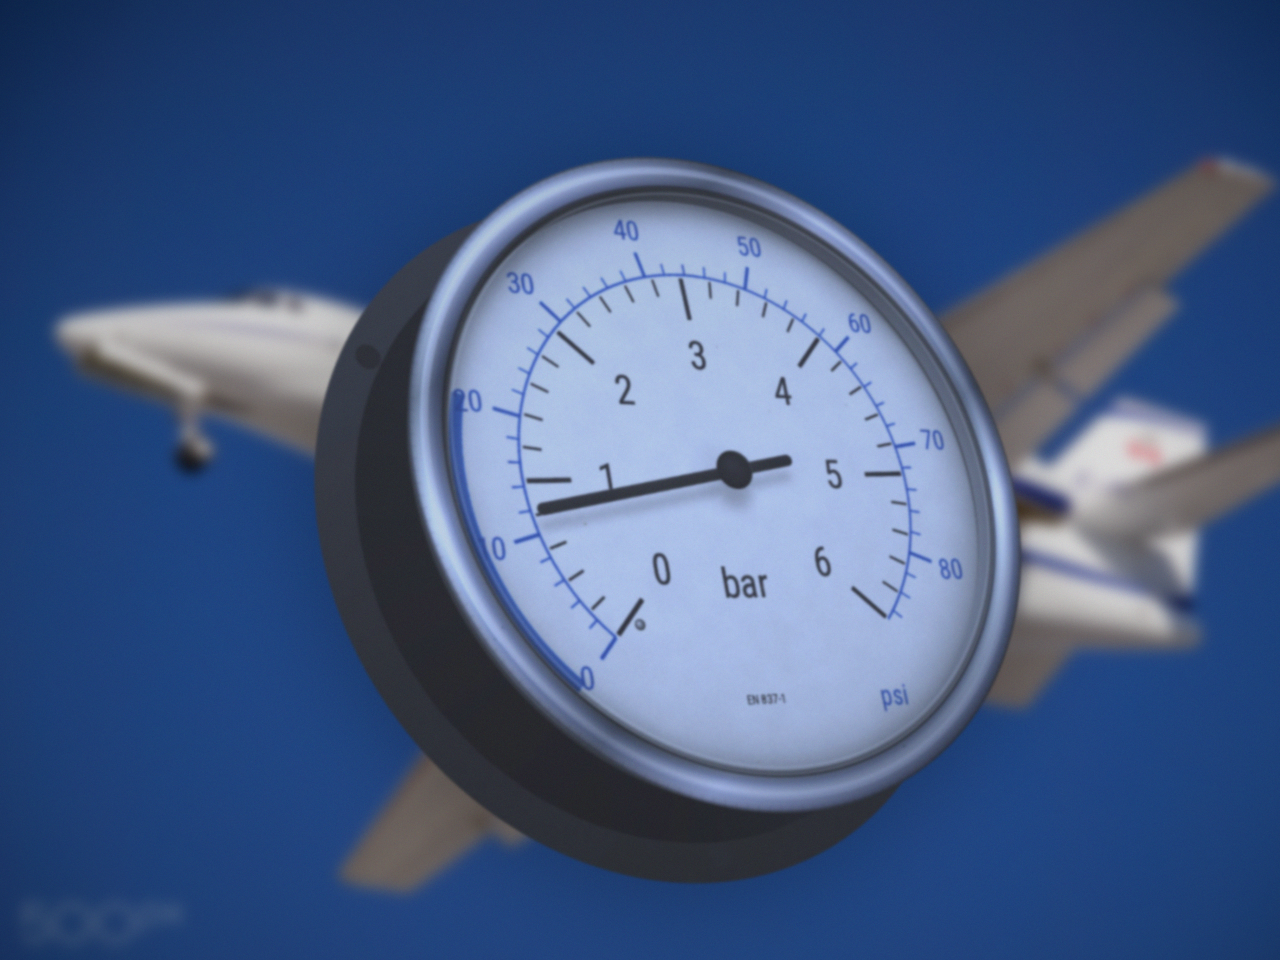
0.8 bar
